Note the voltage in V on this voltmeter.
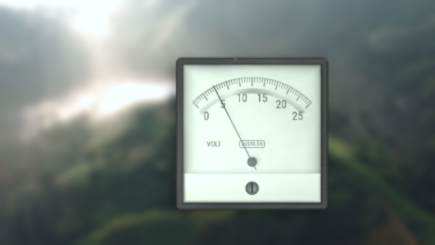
5 V
